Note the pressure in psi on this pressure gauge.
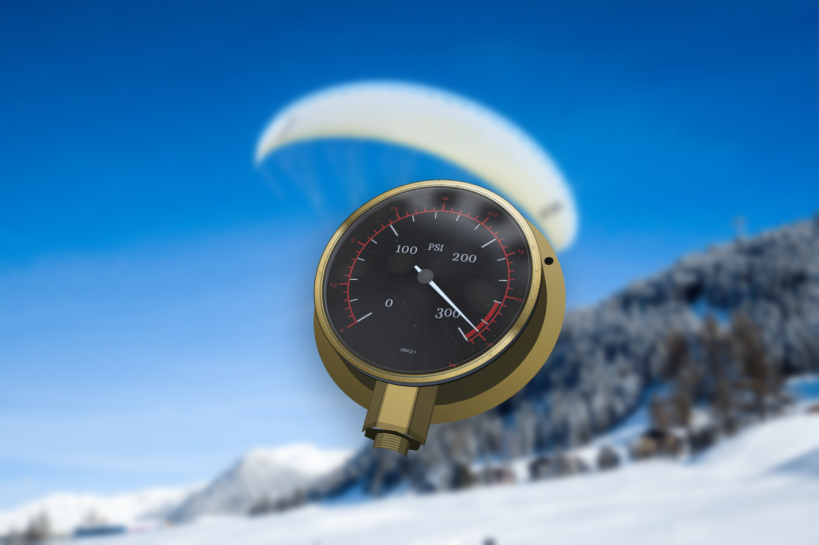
290 psi
